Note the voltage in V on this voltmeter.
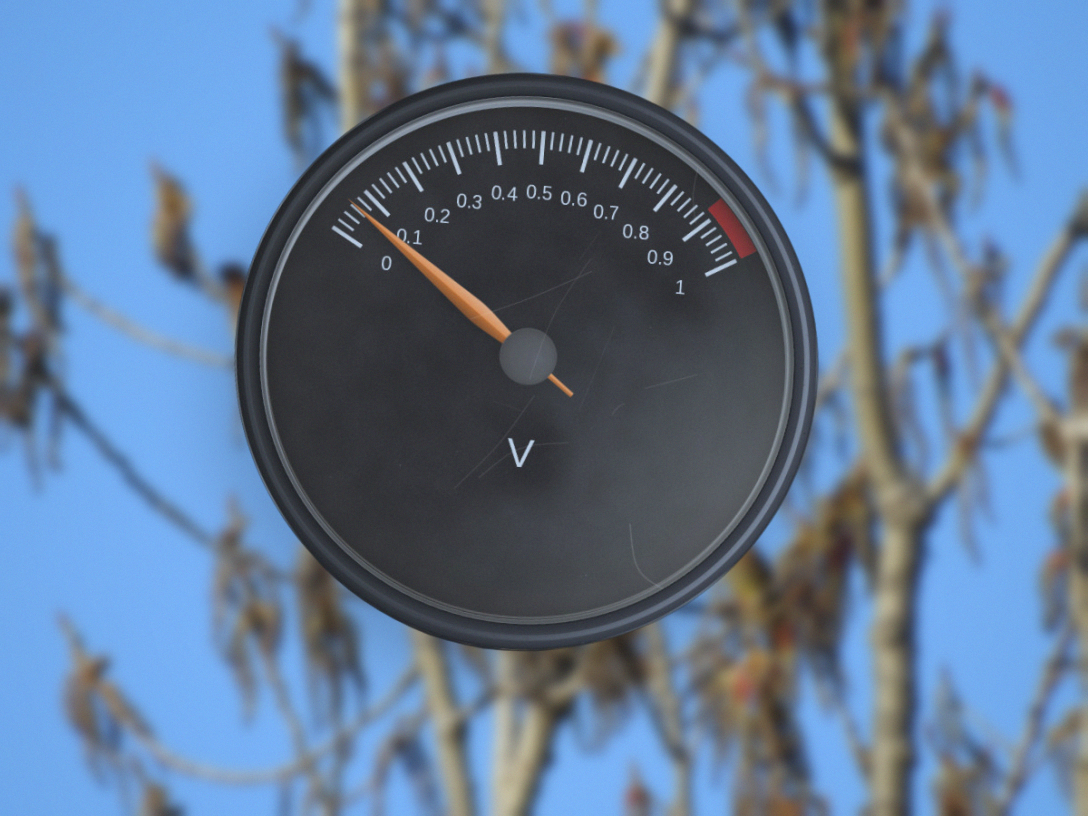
0.06 V
